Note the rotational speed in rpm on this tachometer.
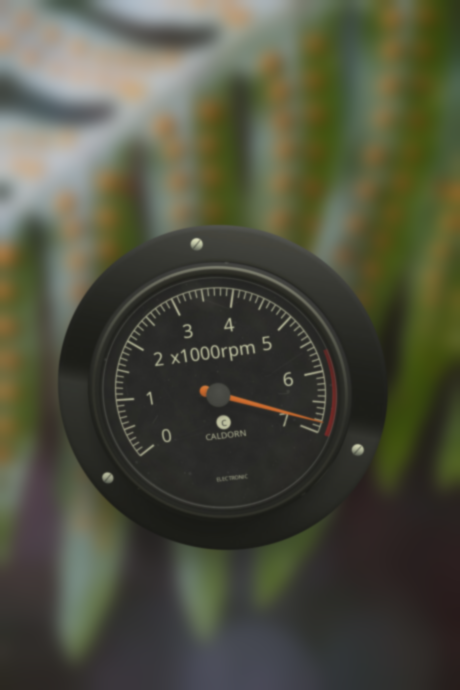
6800 rpm
